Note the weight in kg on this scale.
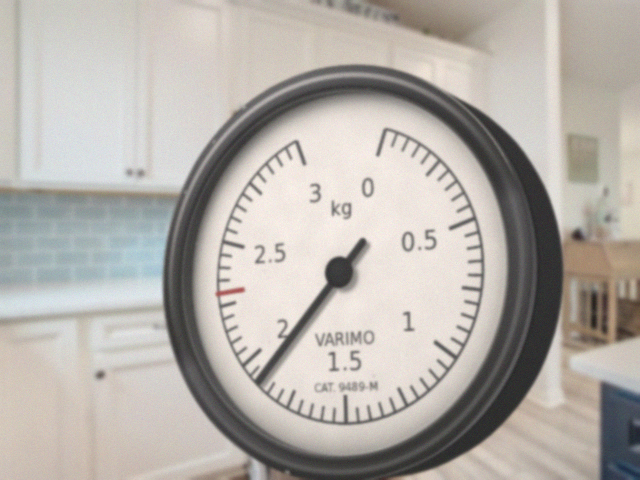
1.9 kg
